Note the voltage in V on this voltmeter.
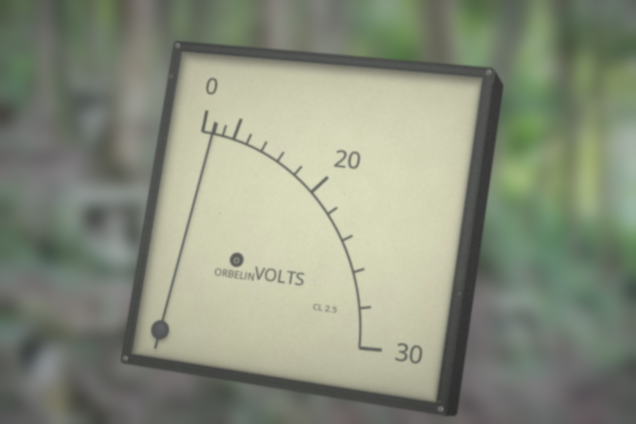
6 V
